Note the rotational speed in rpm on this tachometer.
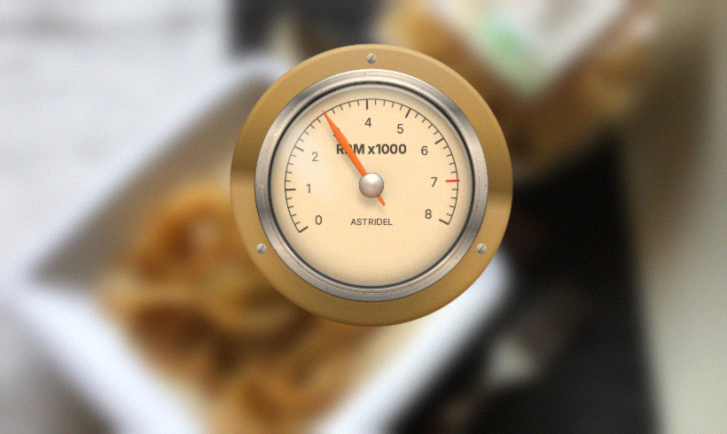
3000 rpm
